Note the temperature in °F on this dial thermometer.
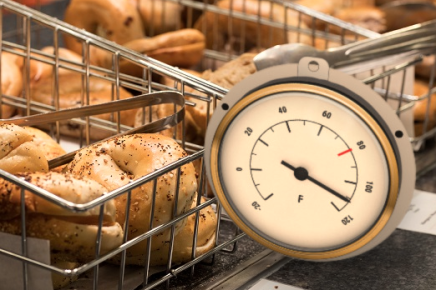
110 °F
